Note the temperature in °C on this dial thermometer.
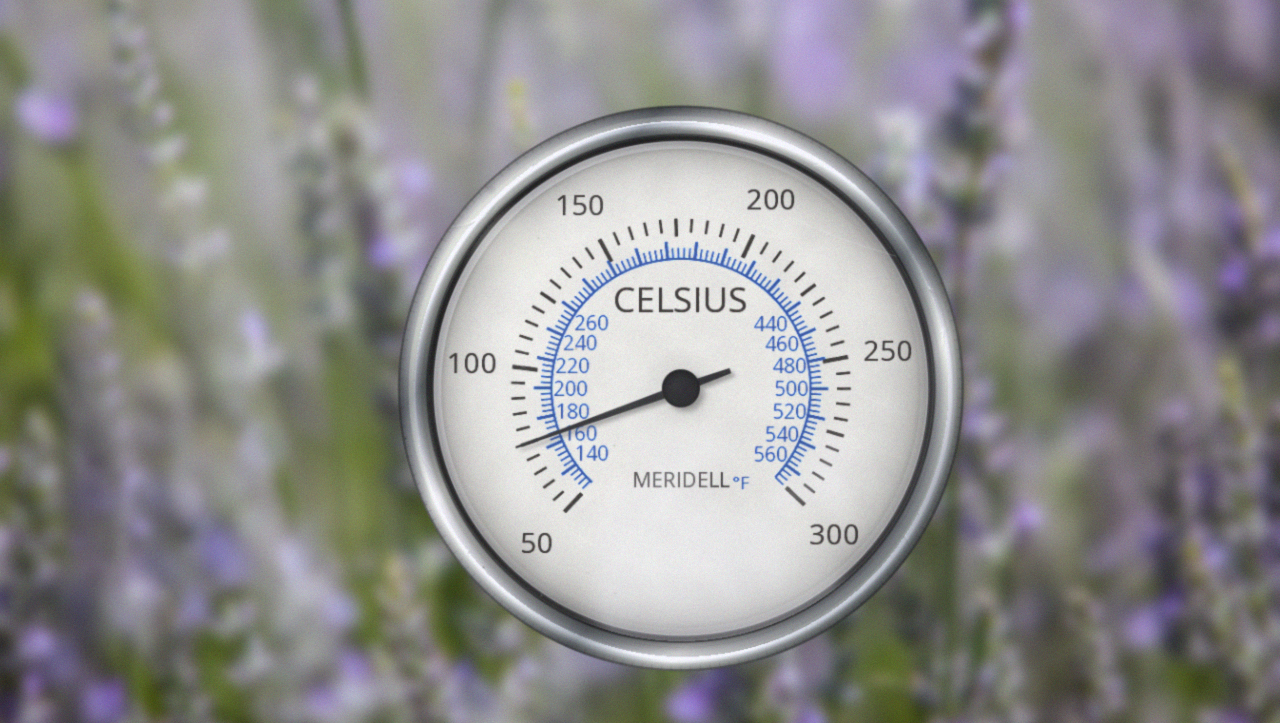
75 °C
